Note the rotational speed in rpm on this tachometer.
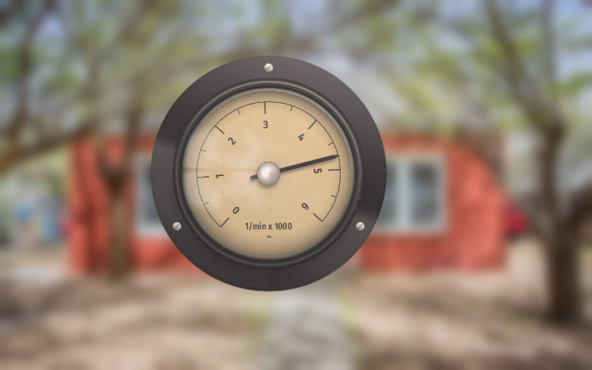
4750 rpm
